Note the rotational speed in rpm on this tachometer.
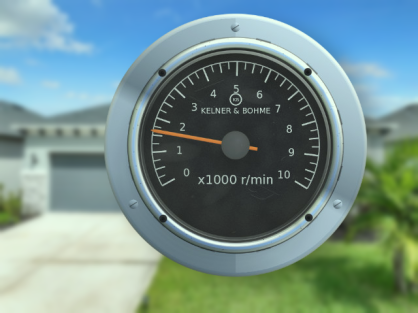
1625 rpm
